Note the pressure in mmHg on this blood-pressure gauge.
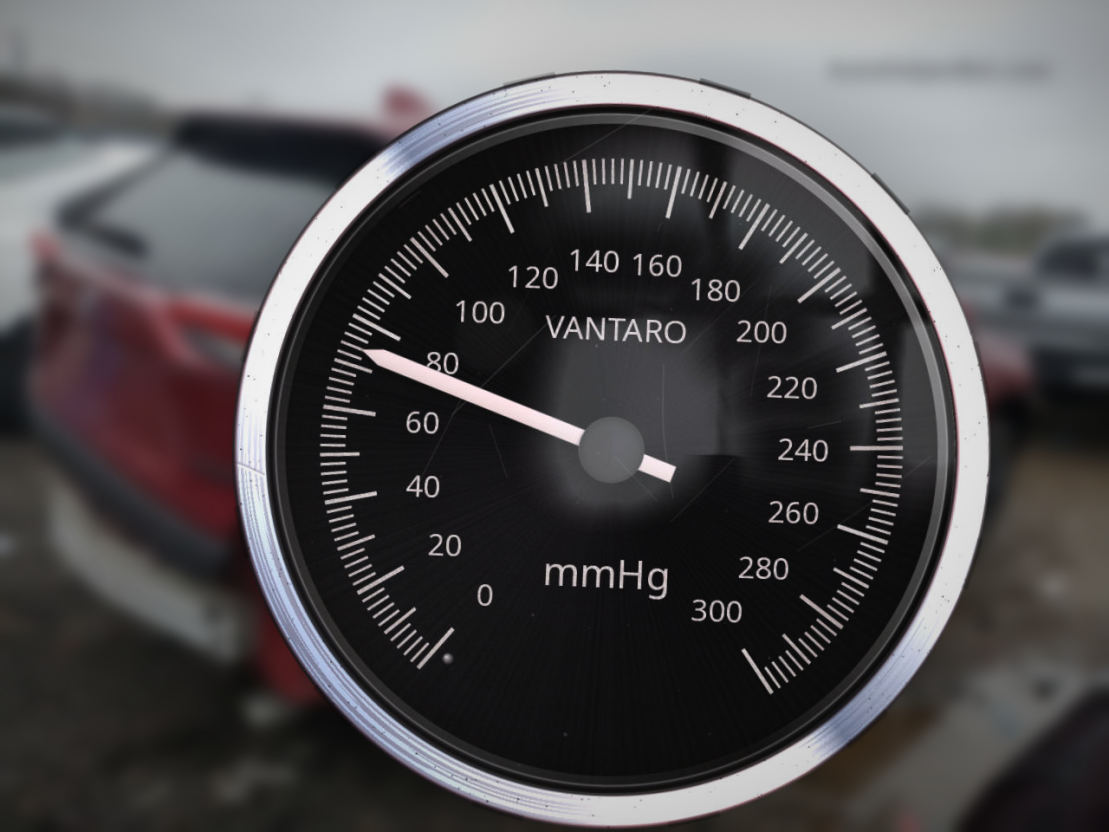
74 mmHg
